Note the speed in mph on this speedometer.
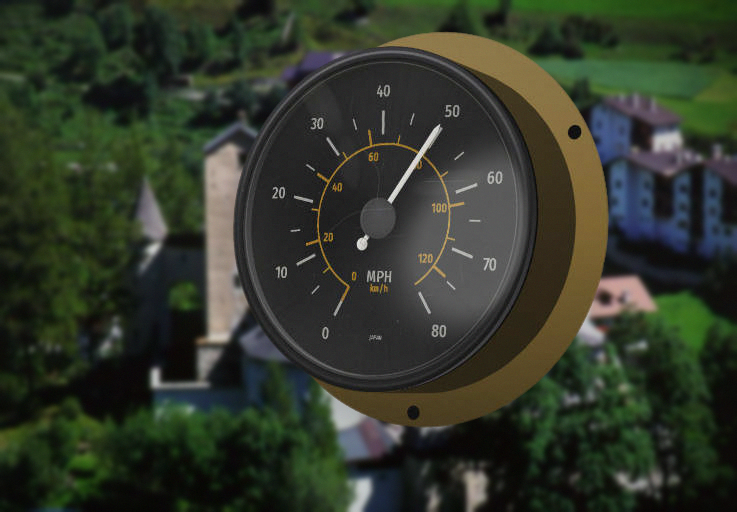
50 mph
